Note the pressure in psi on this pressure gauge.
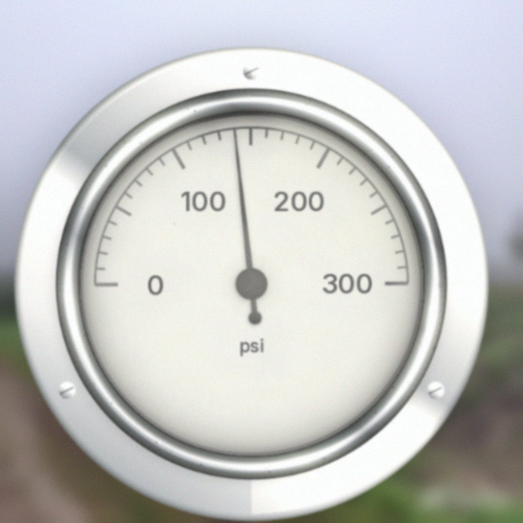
140 psi
